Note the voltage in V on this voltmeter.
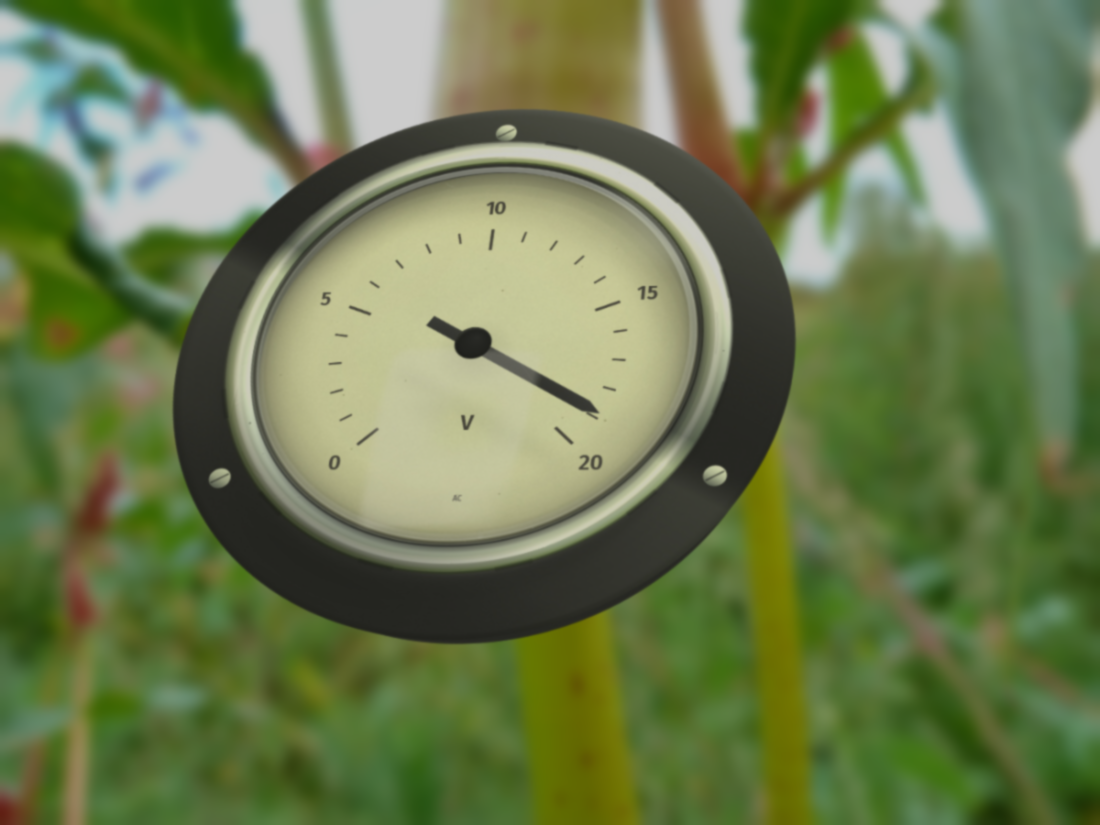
19 V
